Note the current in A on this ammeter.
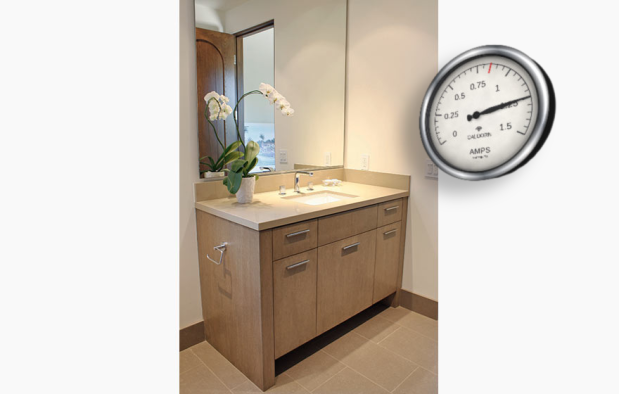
1.25 A
